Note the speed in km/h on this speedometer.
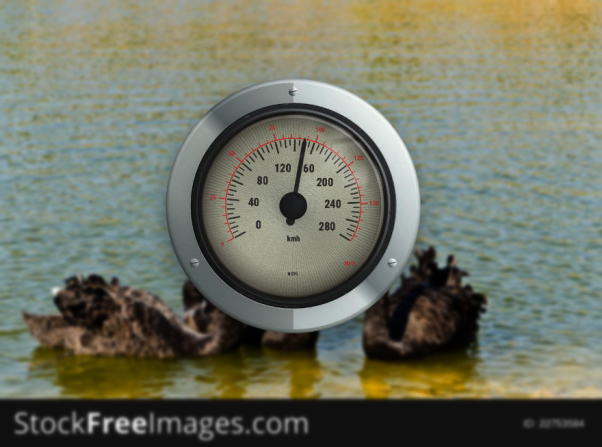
150 km/h
